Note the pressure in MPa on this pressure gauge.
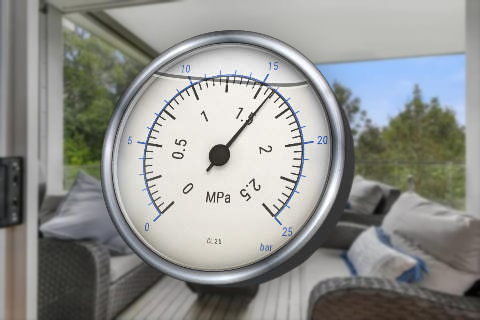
1.6 MPa
